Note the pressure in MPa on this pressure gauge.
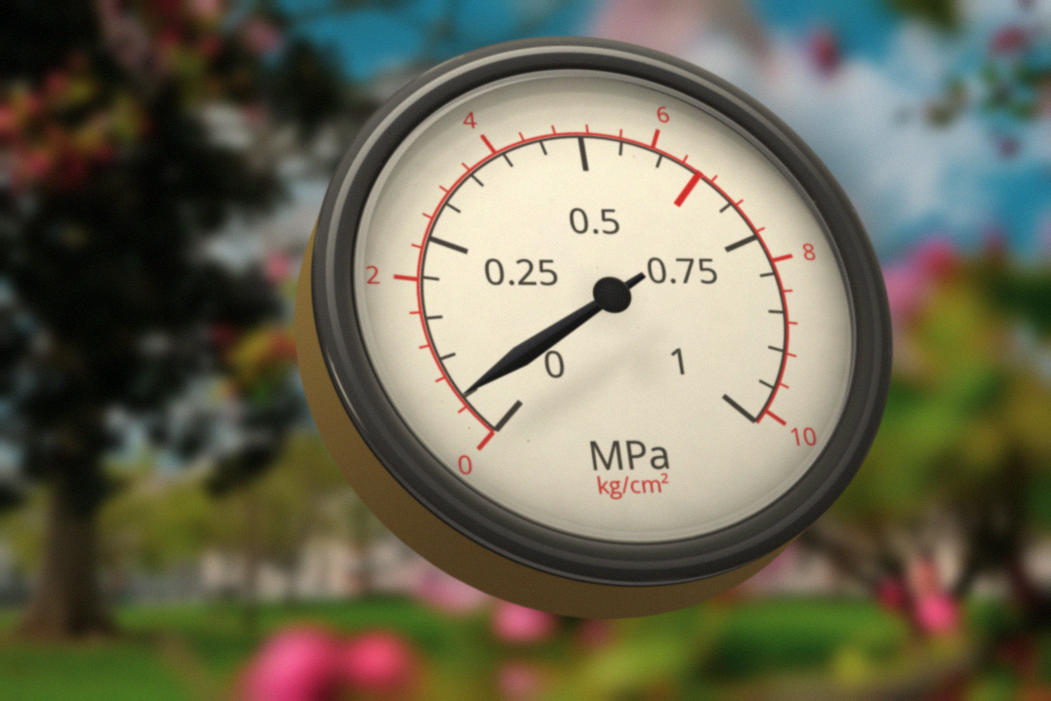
0.05 MPa
